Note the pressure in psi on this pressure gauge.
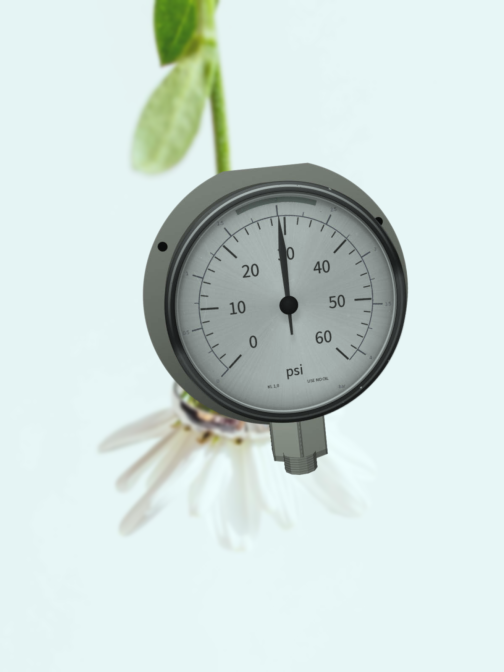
29 psi
